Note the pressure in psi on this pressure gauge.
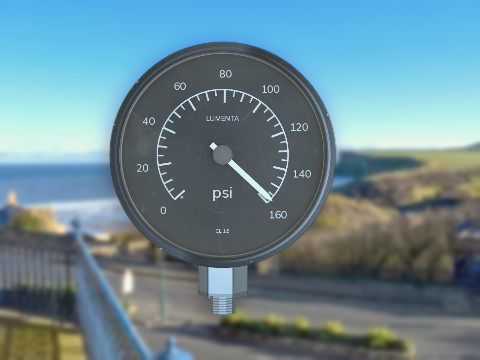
157.5 psi
